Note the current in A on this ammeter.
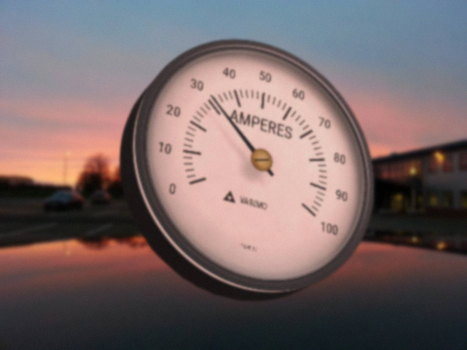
30 A
